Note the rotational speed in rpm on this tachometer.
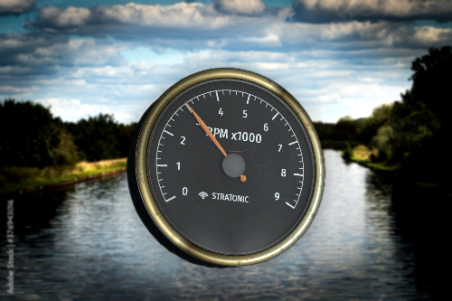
3000 rpm
